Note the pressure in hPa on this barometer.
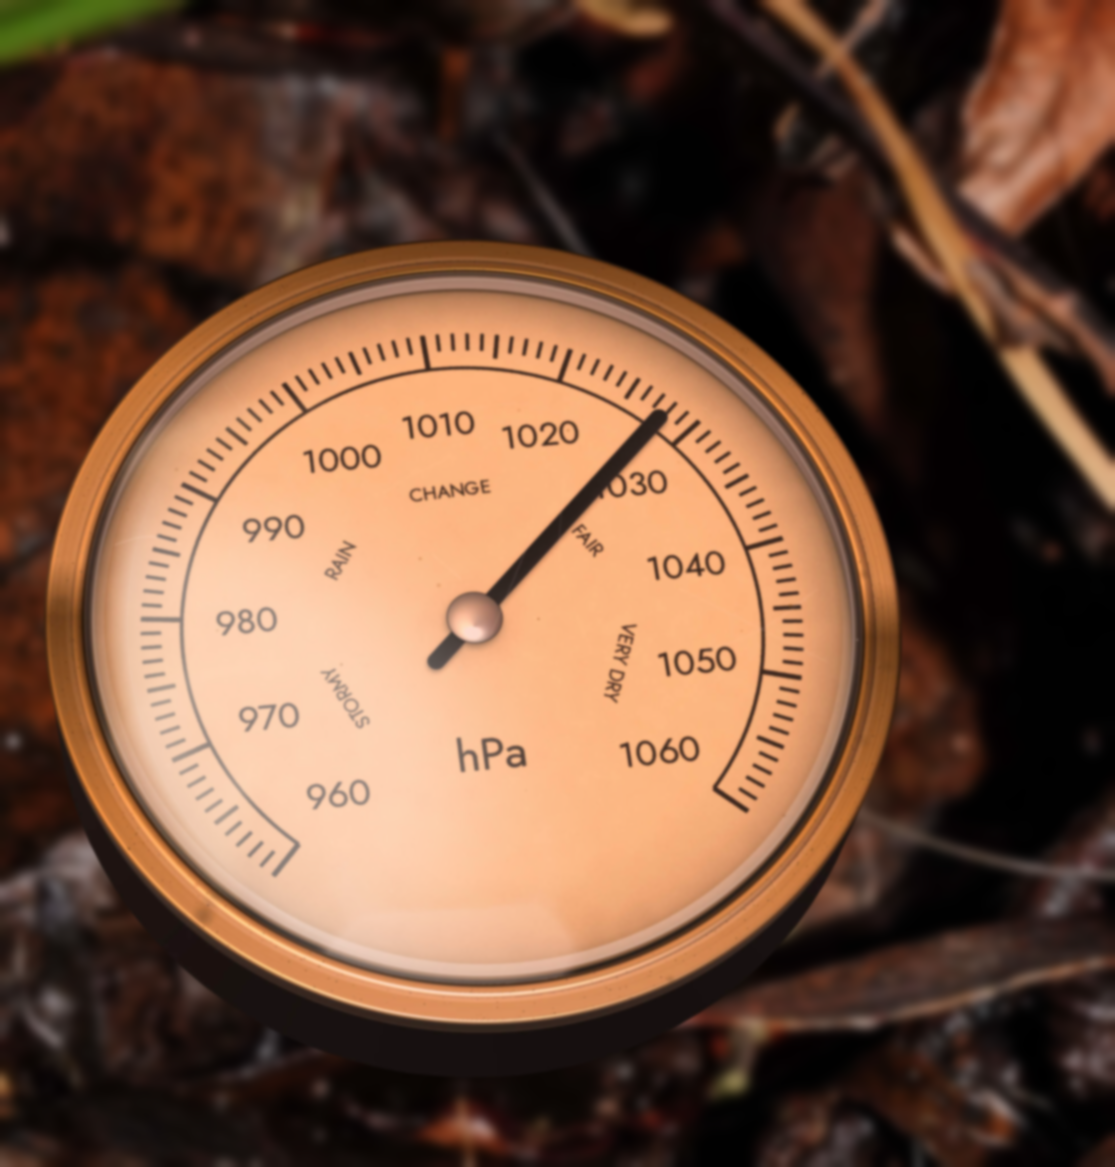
1028 hPa
